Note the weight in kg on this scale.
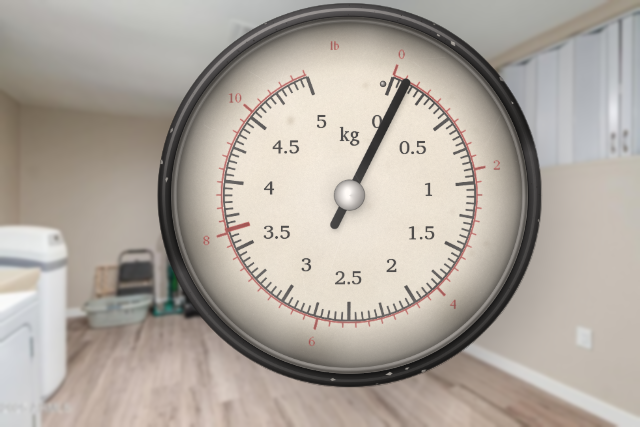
0.1 kg
